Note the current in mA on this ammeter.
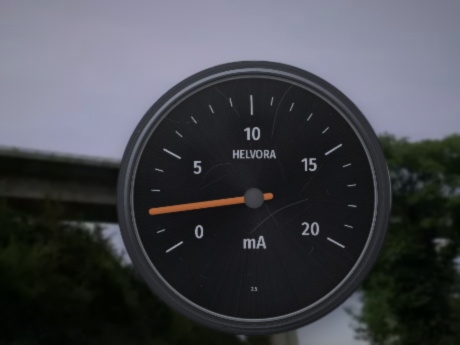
2 mA
